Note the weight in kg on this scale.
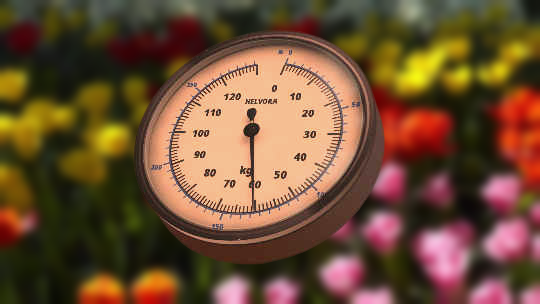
60 kg
